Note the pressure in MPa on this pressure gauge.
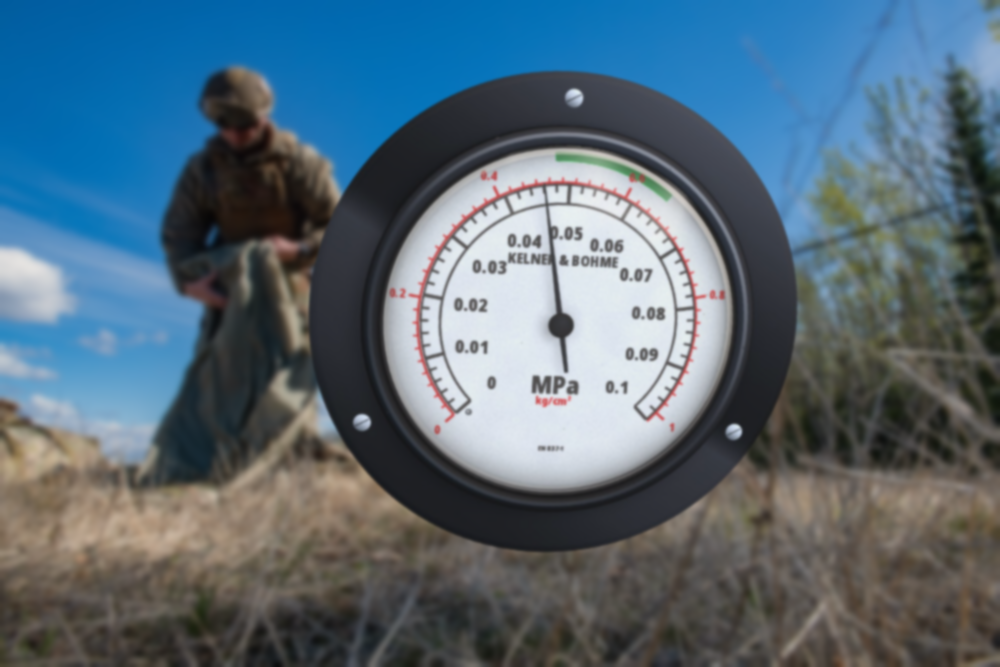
0.046 MPa
